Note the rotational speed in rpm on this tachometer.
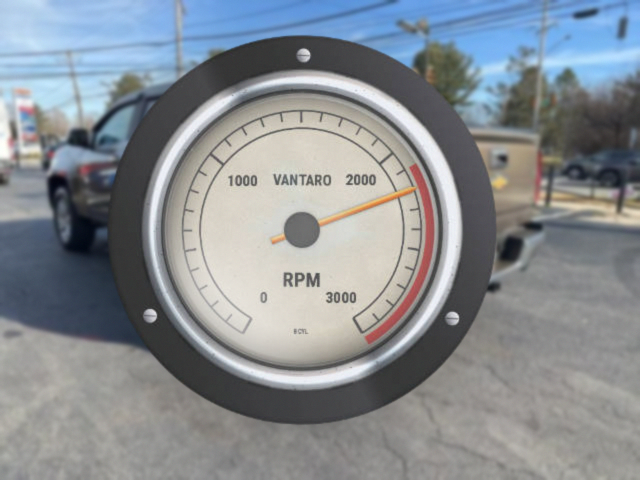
2200 rpm
